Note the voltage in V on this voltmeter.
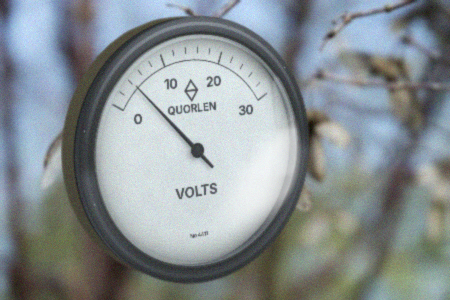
4 V
